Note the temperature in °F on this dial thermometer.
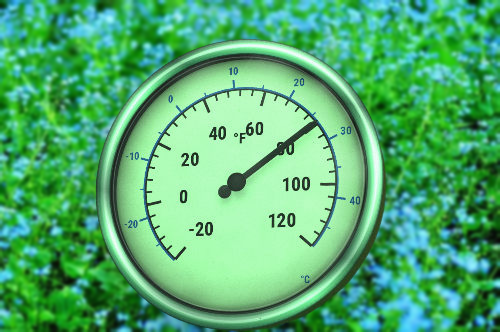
80 °F
